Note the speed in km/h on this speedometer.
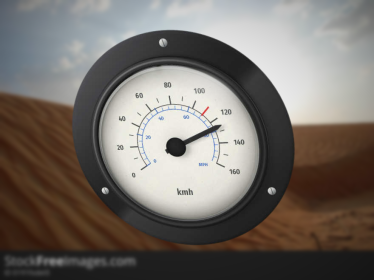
125 km/h
